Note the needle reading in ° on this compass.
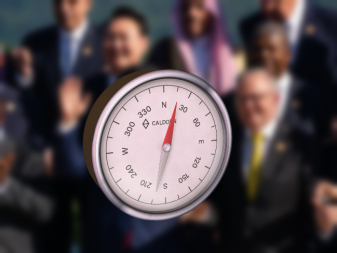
15 °
